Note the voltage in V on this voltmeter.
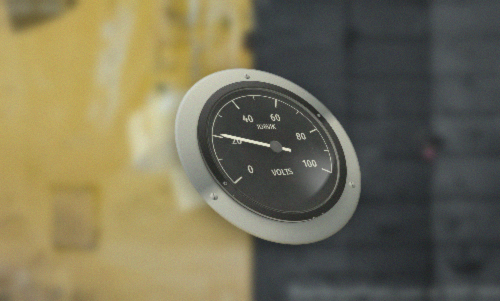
20 V
